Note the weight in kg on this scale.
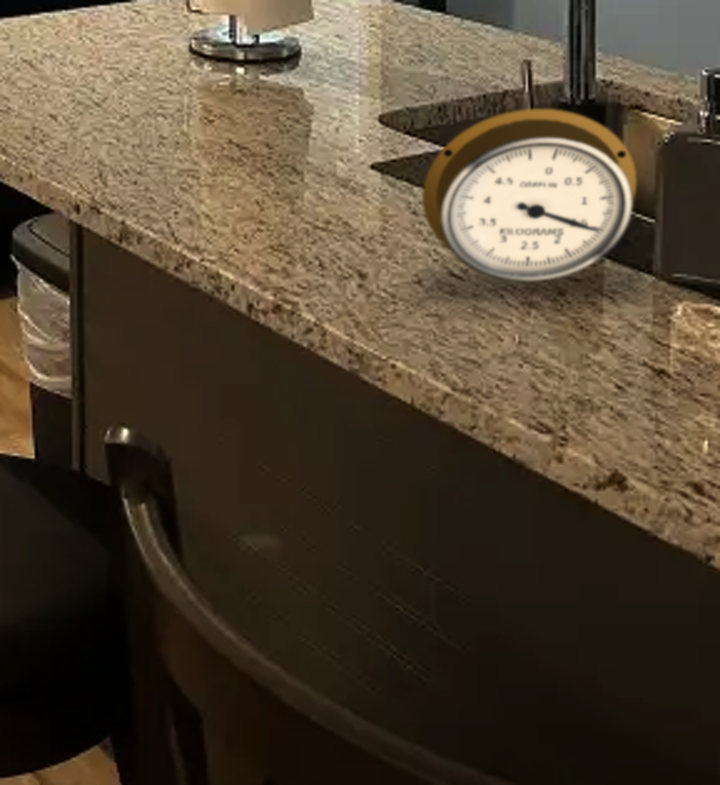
1.5 kg
